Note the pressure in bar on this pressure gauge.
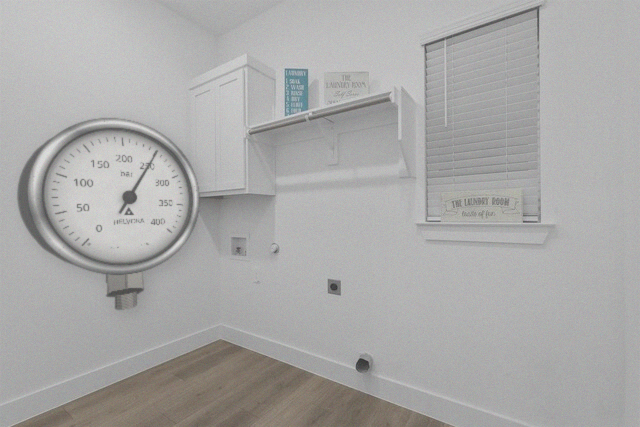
250 bar
